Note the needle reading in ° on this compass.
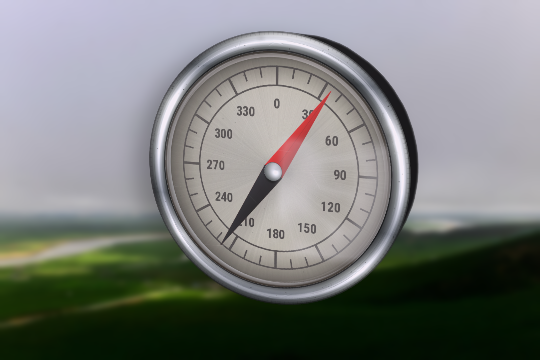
35 °
